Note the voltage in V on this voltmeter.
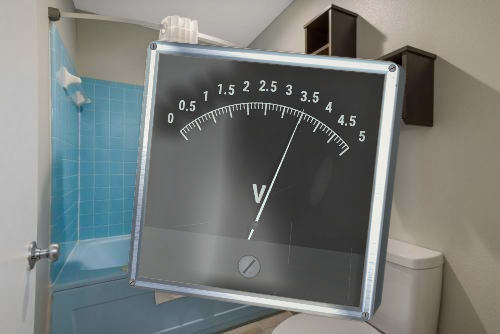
3.5 V
